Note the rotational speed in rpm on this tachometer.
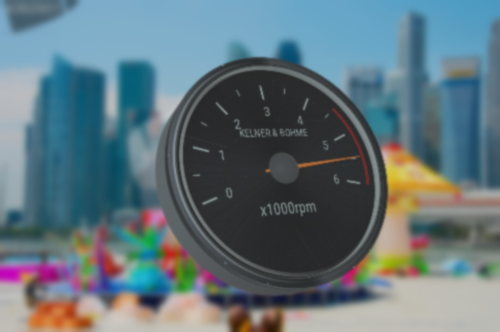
5500 rpm
